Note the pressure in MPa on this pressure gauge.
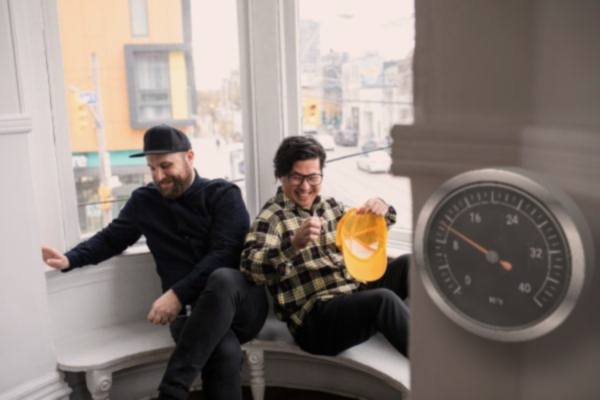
11 MPa
